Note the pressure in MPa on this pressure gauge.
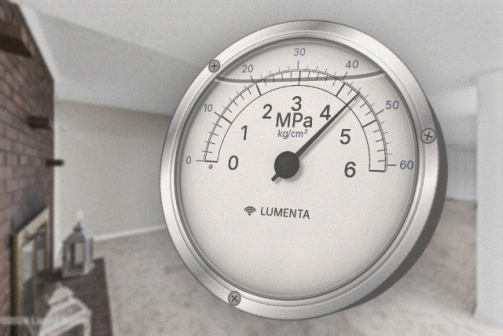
4.4 MPa
